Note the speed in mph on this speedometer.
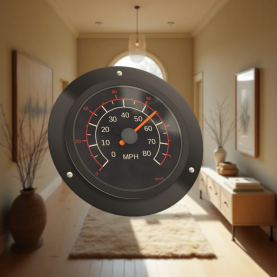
55 mph
